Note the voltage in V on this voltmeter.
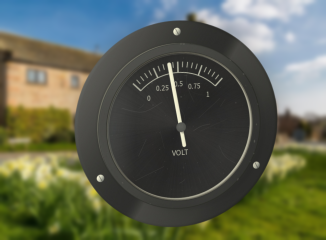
0.4 V
